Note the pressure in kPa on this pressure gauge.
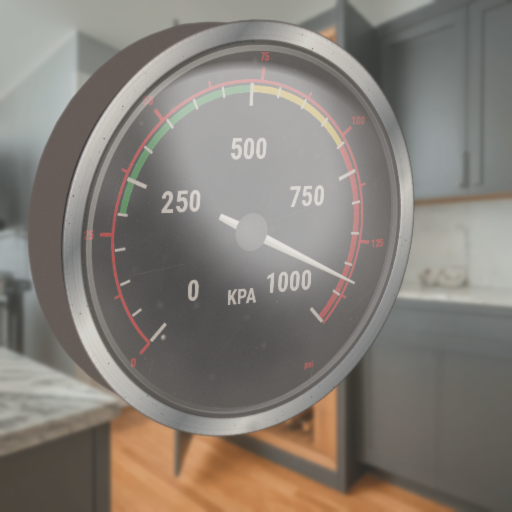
925 kPa
